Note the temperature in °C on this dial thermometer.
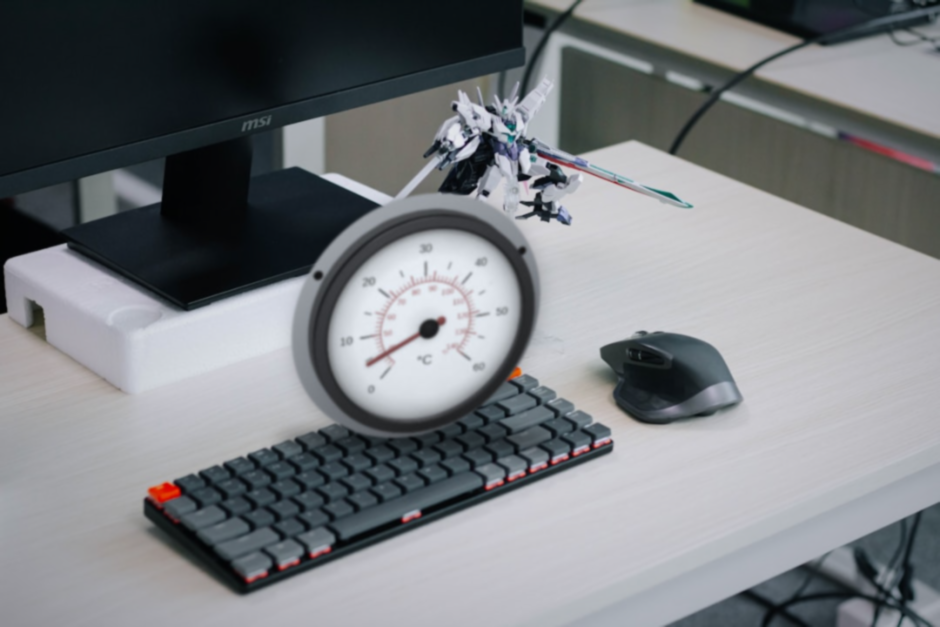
5 °C
